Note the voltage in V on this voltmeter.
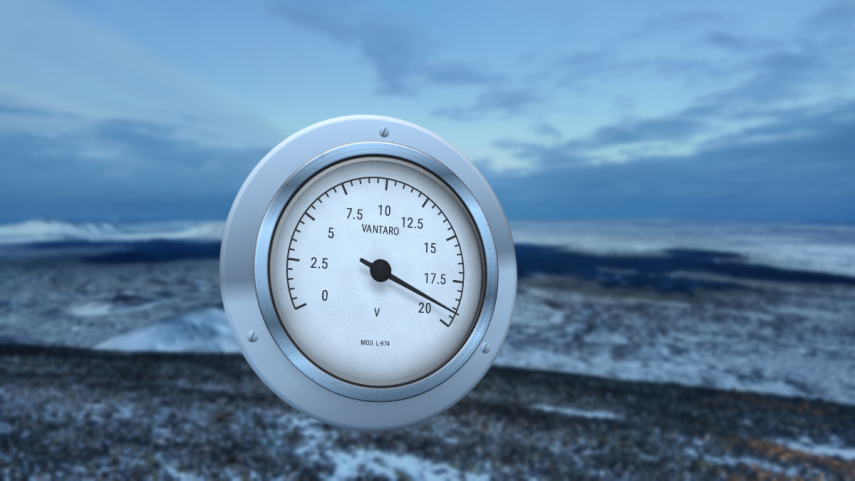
19.25 V
